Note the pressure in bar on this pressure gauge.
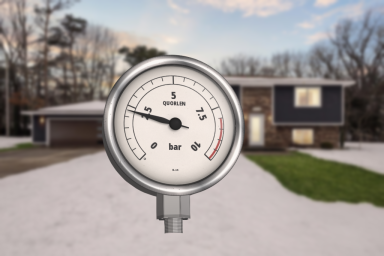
2.25 bar
